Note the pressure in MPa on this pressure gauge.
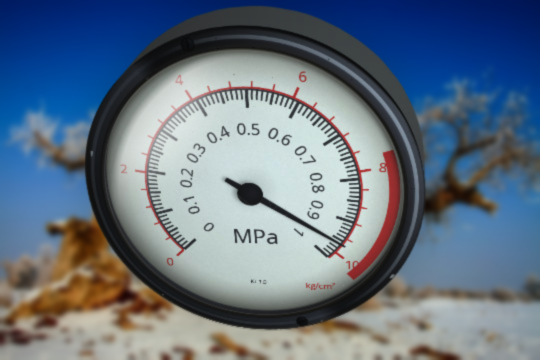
0.95 MPa
